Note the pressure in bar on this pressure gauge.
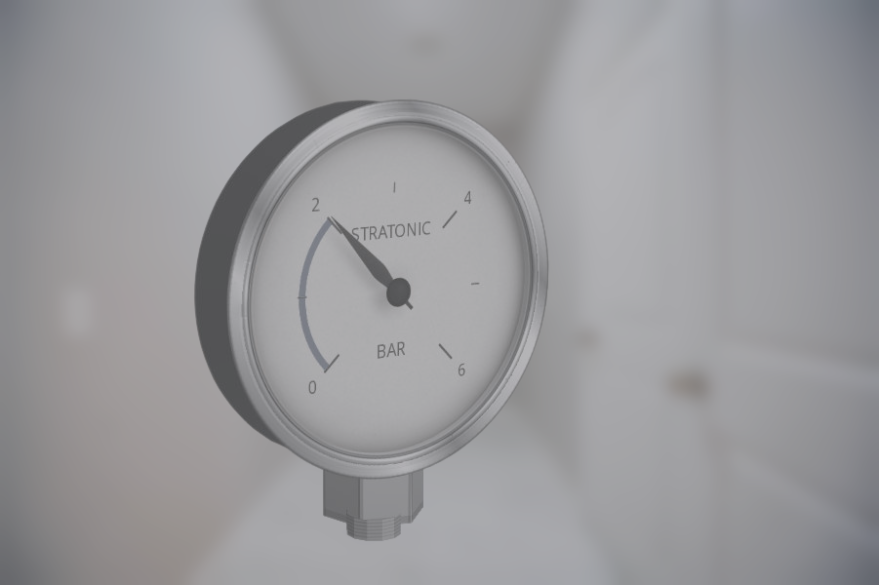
2 bar
